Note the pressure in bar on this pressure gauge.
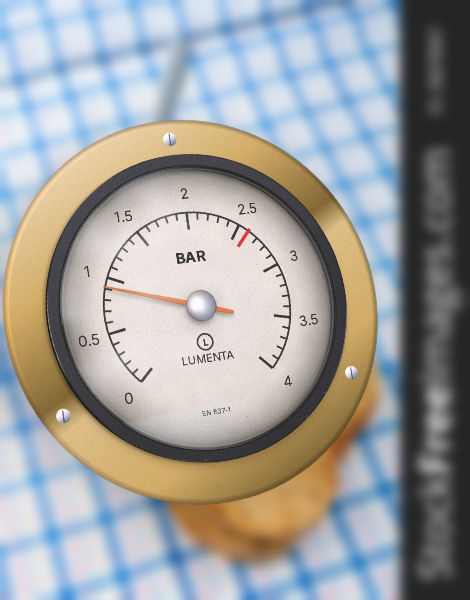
0.9 bar
